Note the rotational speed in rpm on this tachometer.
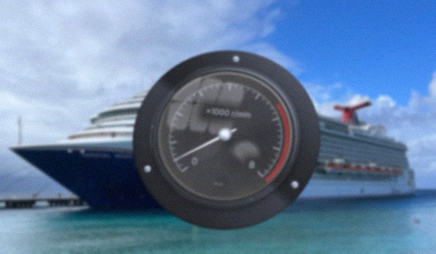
400 rpm
